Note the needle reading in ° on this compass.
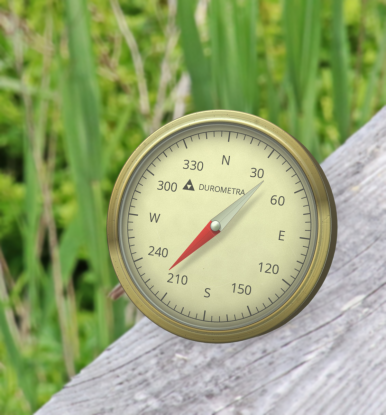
220 °
